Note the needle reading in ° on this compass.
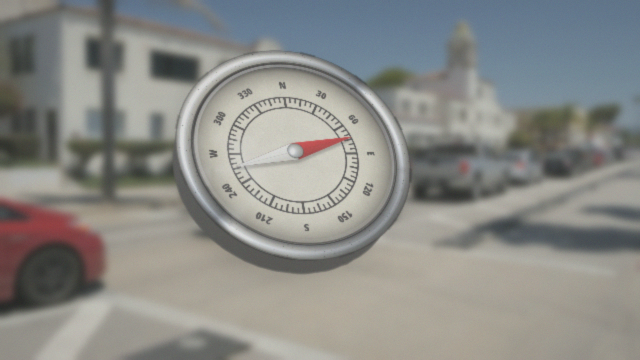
75 °
